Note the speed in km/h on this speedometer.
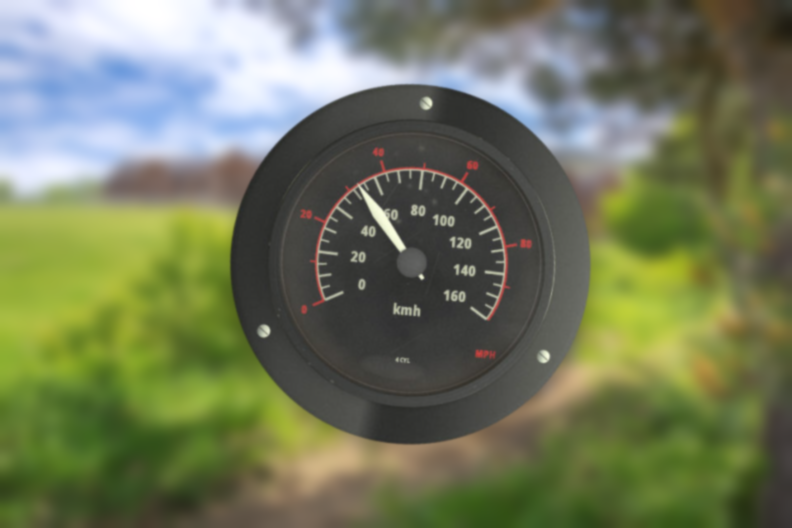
52.5 km/h
